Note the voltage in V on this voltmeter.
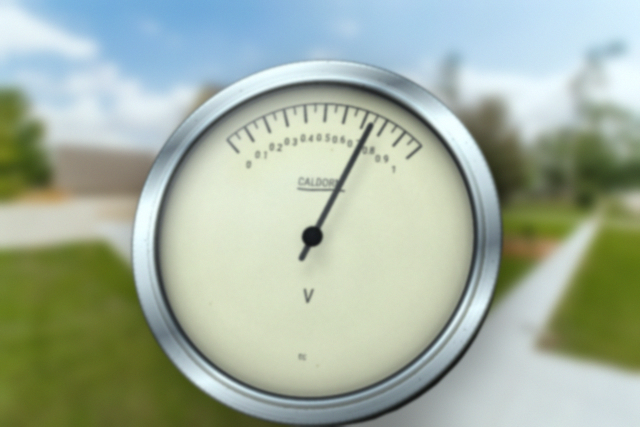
0.75 V
